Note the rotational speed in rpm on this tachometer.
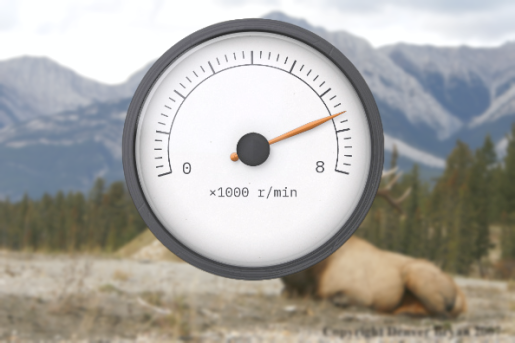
6600 rpm
